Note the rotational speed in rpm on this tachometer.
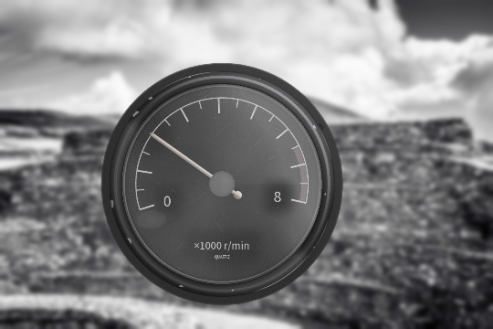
2000 rpm
